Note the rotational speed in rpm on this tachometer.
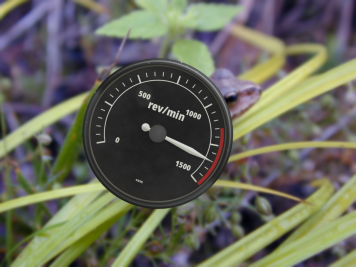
1350 rpm
